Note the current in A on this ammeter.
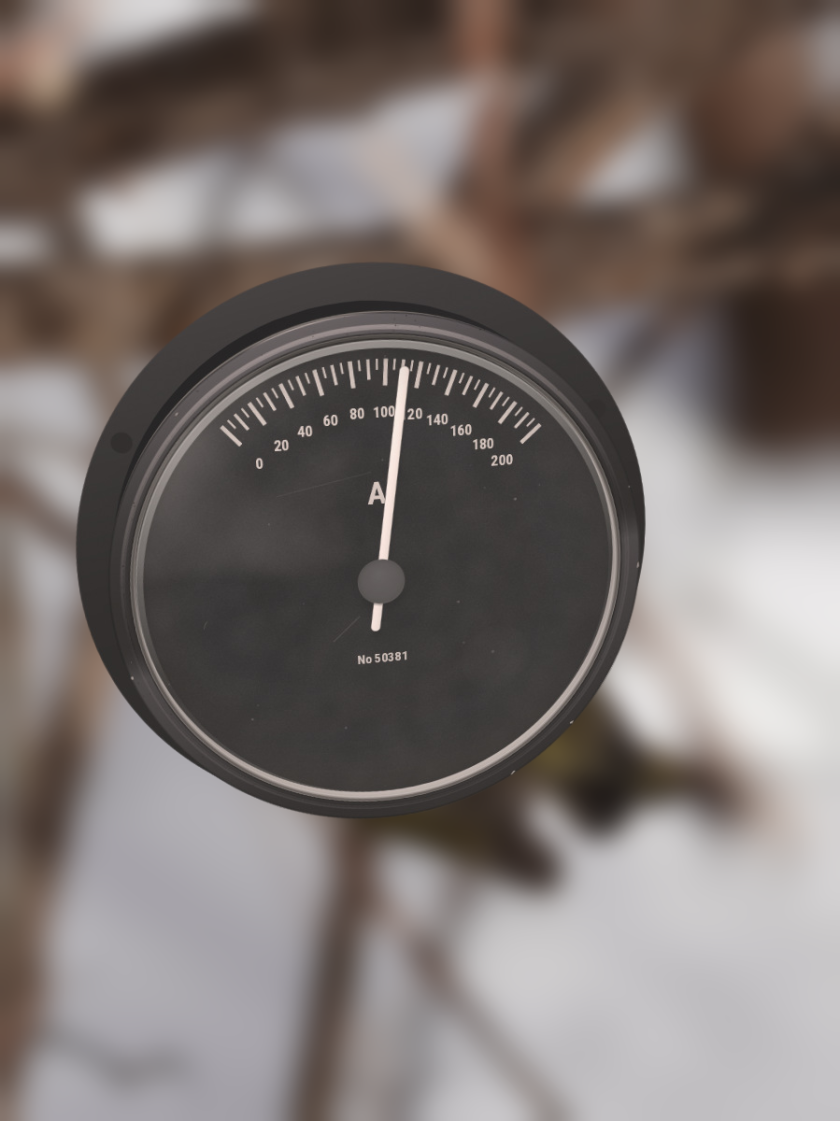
110 A
